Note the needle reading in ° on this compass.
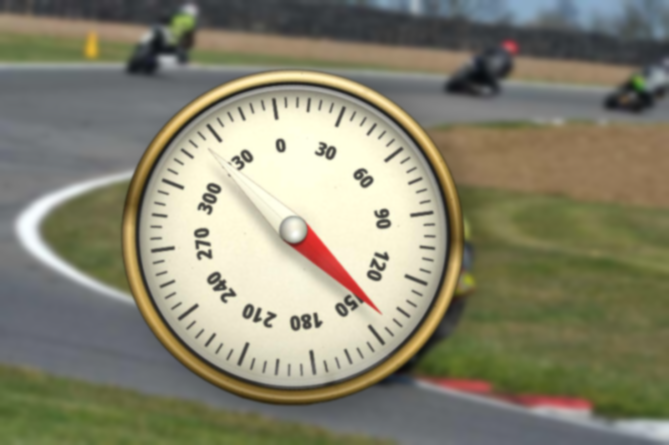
142.5 °
